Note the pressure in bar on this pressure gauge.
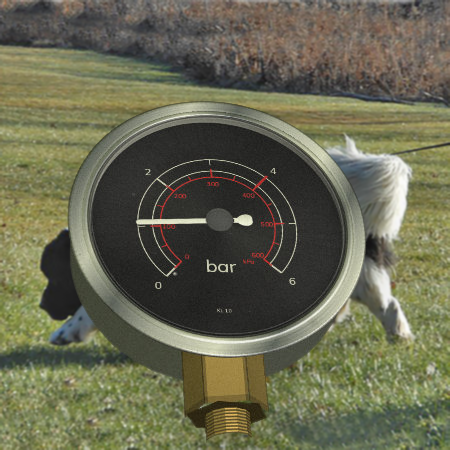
1 bar
